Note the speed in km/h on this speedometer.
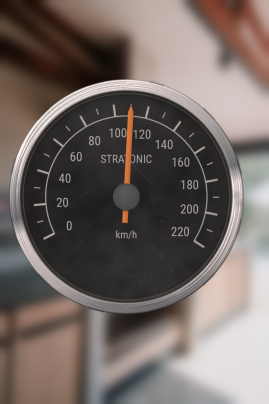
110 km/h
